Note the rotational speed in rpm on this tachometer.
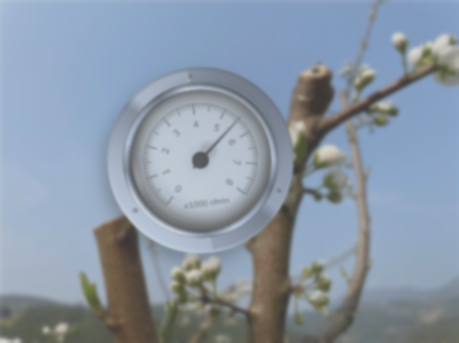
5500 rpm
